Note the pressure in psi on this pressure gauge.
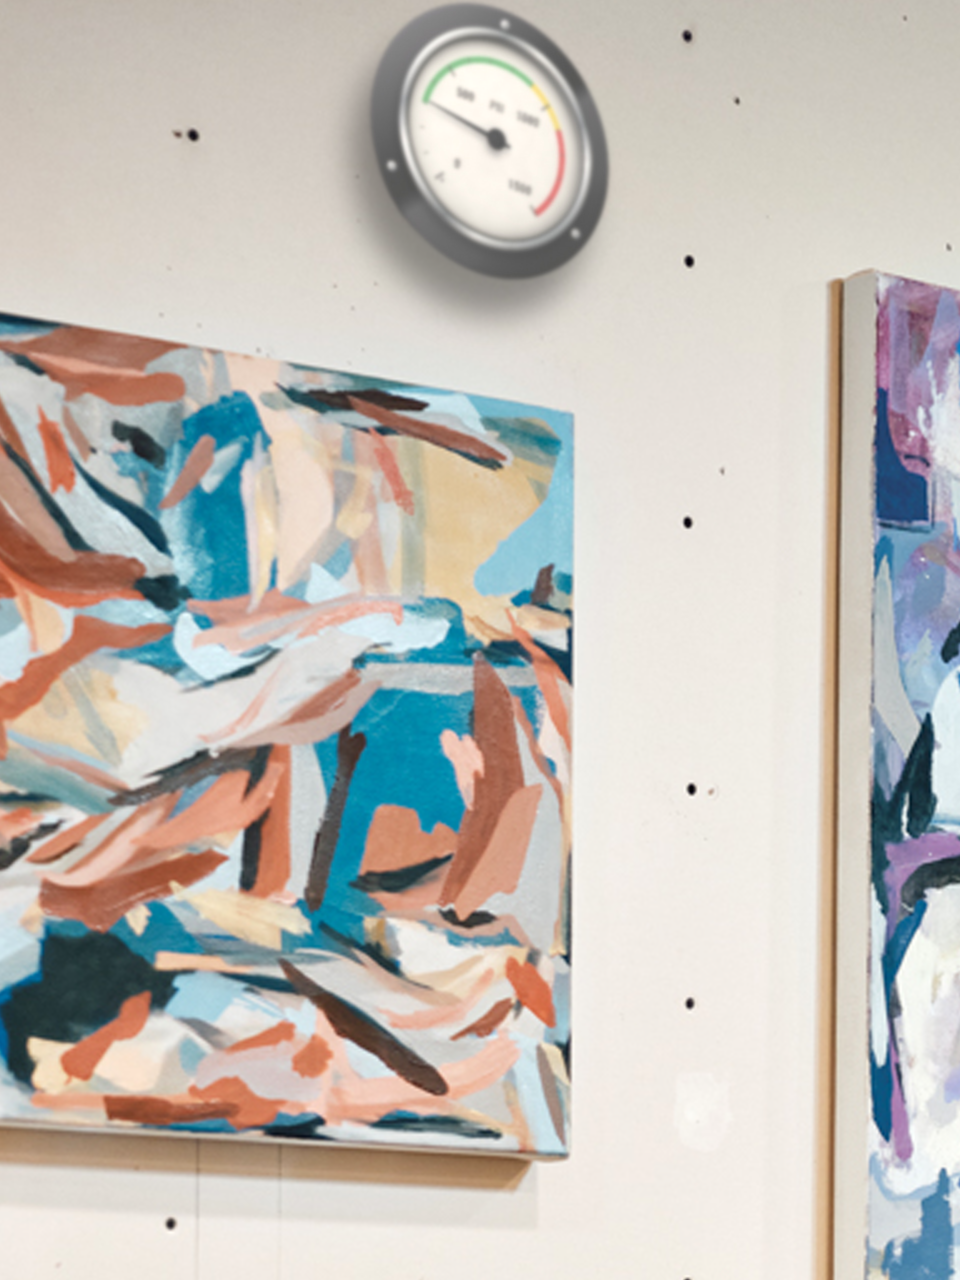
300 psi
